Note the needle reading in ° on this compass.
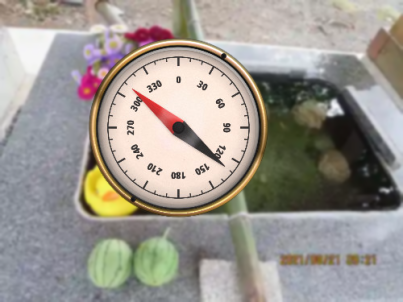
310 °
